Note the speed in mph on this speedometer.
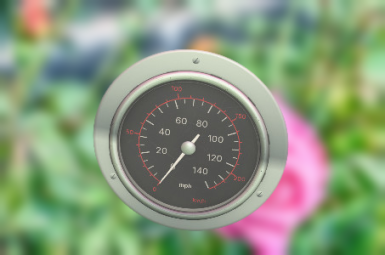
0 mph
